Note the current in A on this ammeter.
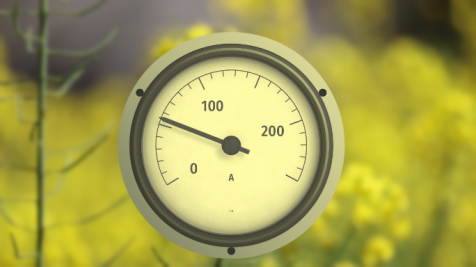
55 A
